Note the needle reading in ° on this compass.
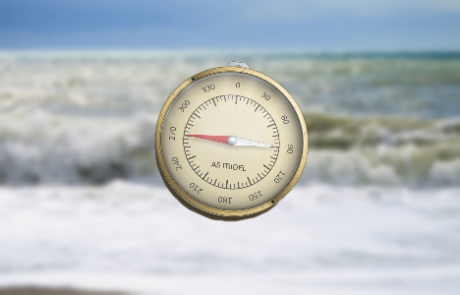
270 °
